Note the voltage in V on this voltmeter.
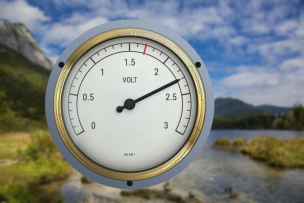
2.3 V
